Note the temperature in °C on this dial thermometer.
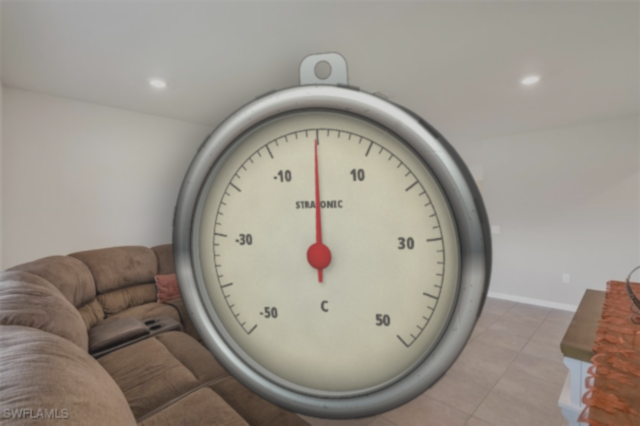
0 °C
